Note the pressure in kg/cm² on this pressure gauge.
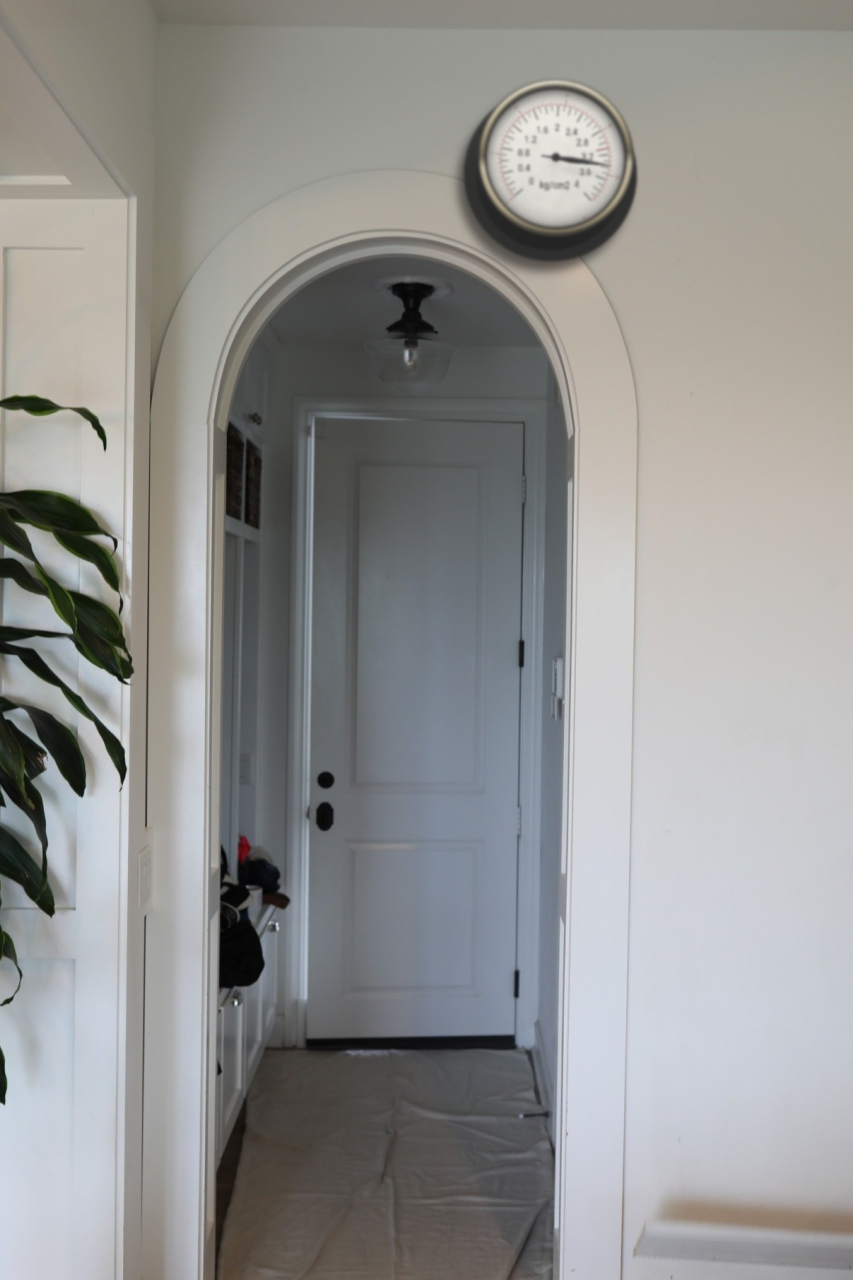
3.4 kg/cm²
